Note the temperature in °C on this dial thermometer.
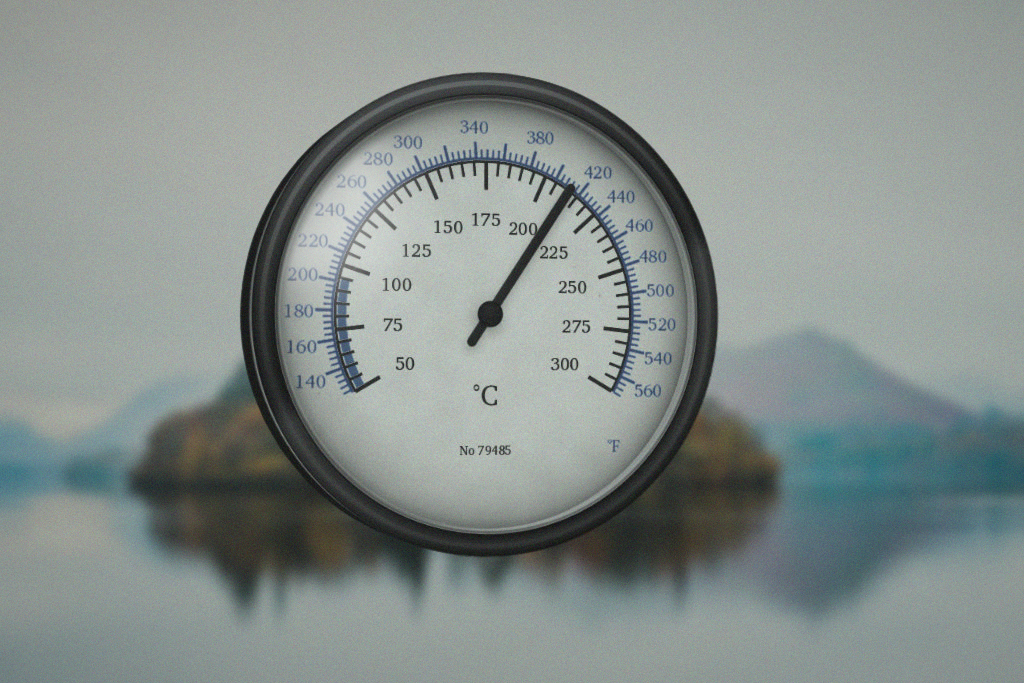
210 °C
